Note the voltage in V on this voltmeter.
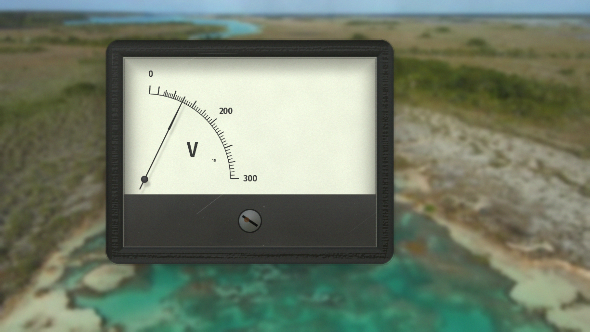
125 V
